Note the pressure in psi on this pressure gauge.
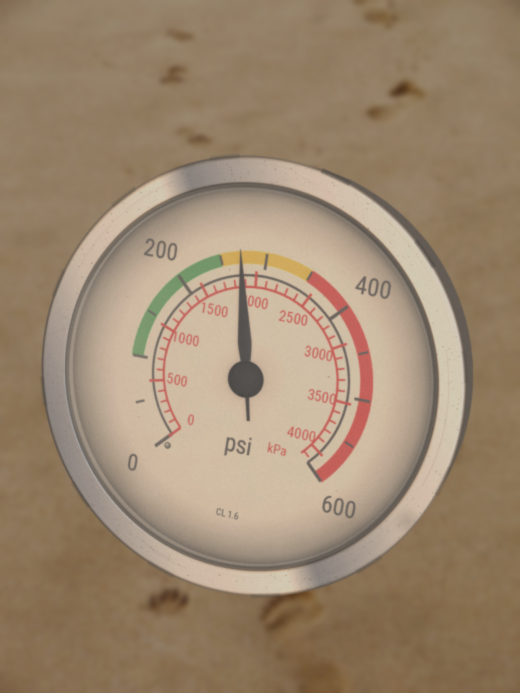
275 psi
